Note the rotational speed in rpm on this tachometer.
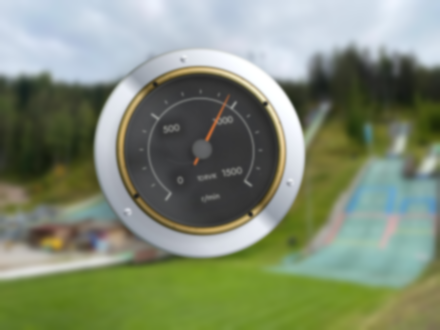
950 rpm
